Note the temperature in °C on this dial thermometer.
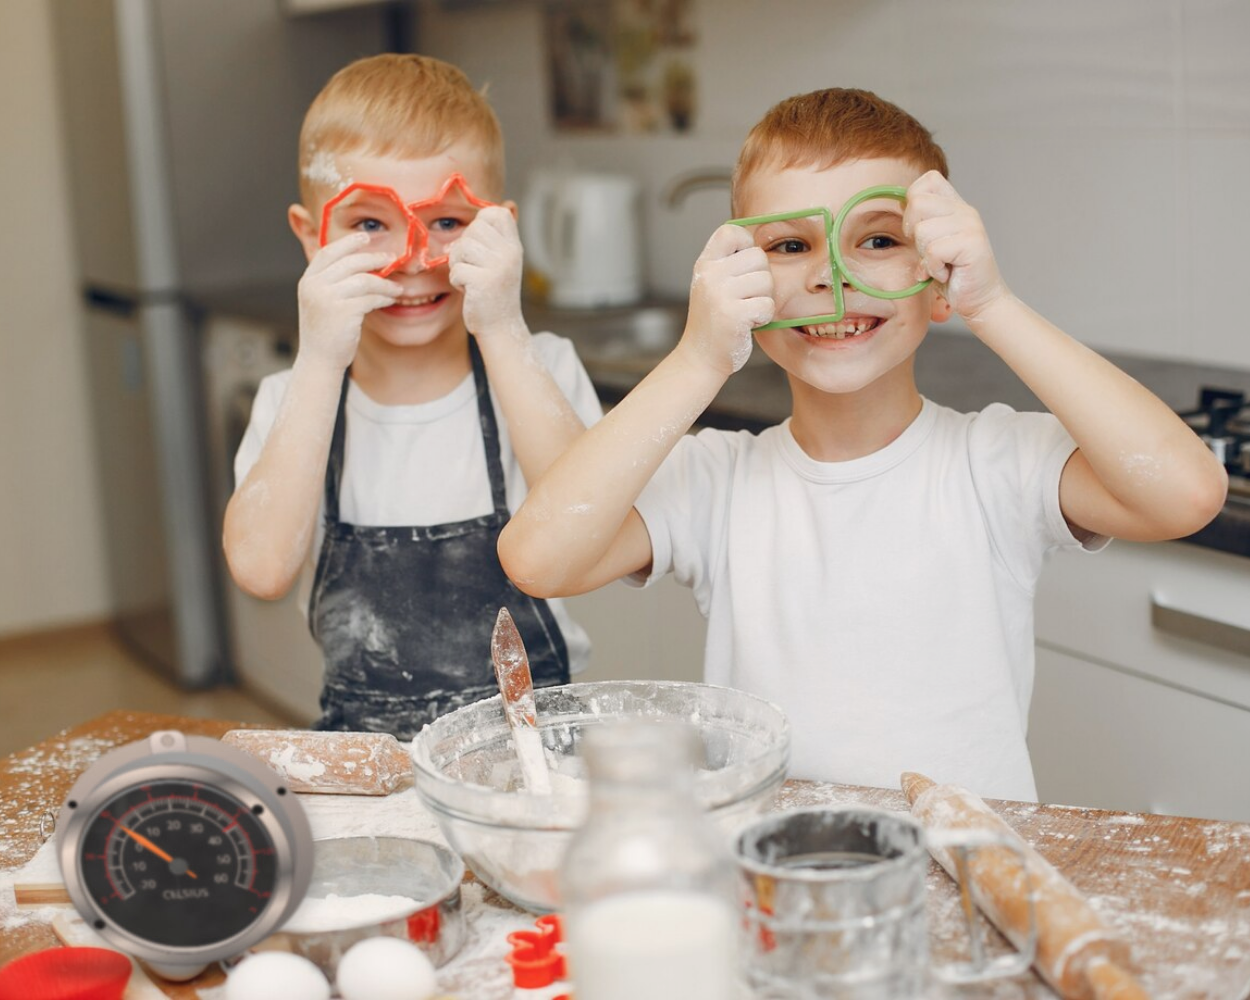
5 °C
